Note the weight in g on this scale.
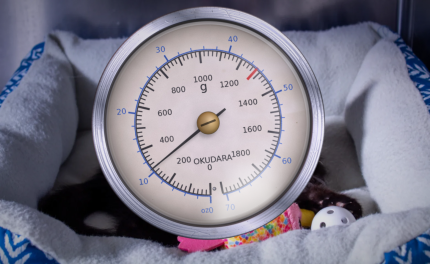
300 g
